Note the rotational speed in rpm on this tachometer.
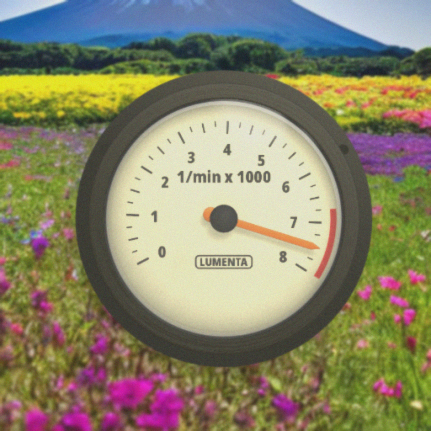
7500 rpm
